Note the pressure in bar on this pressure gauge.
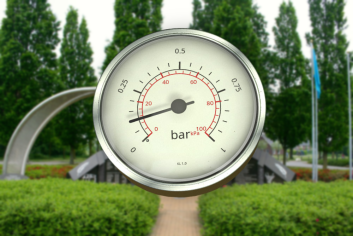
0.1 bar
